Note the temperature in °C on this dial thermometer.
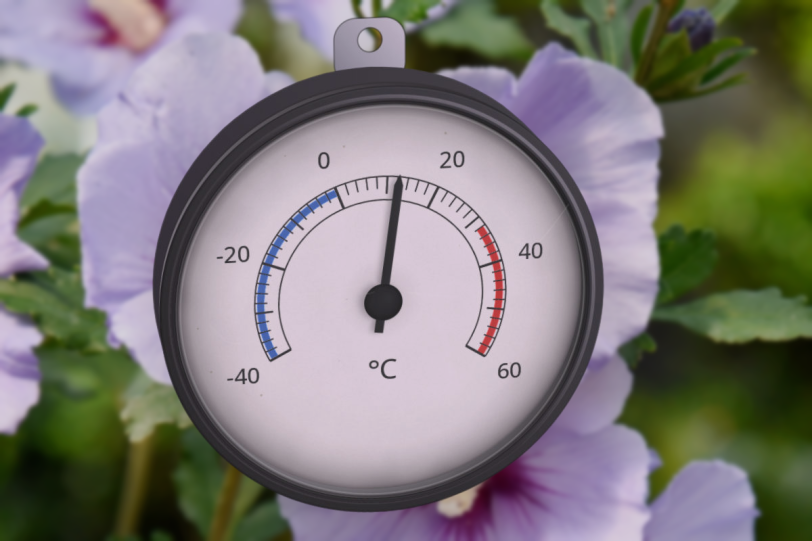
12 °C
